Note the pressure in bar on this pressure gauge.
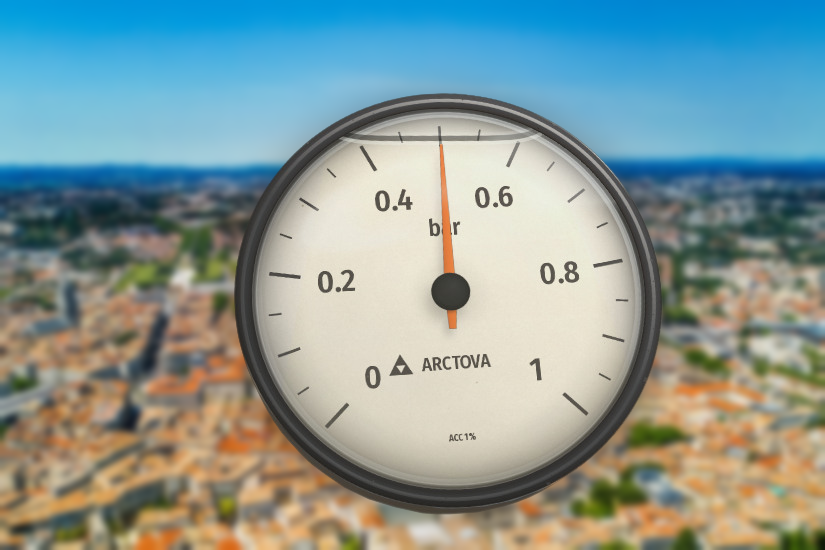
0.5 bar
